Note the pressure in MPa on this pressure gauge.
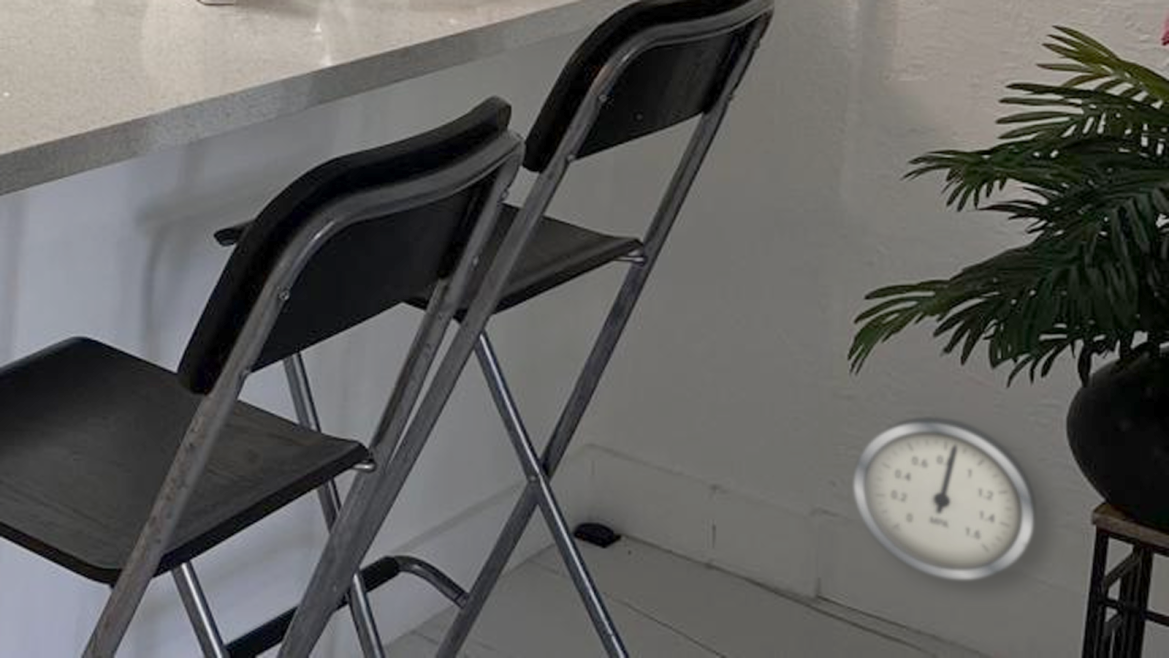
0.85 MPa
